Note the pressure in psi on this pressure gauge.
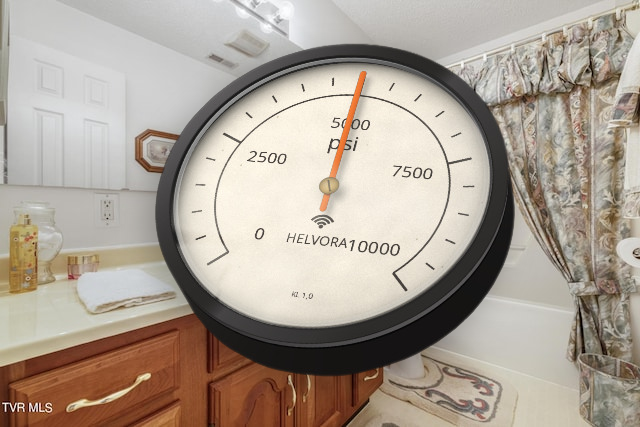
5000 psi
